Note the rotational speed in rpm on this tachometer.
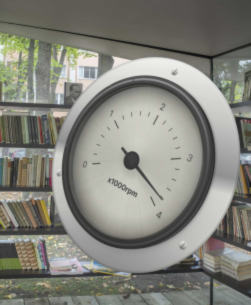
3800 rpm
